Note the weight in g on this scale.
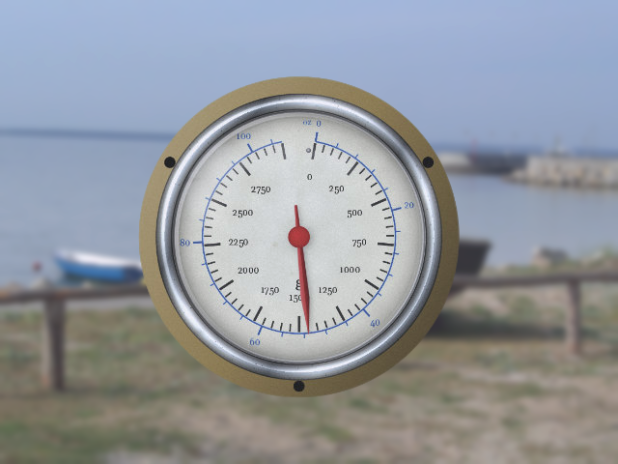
1450 g
